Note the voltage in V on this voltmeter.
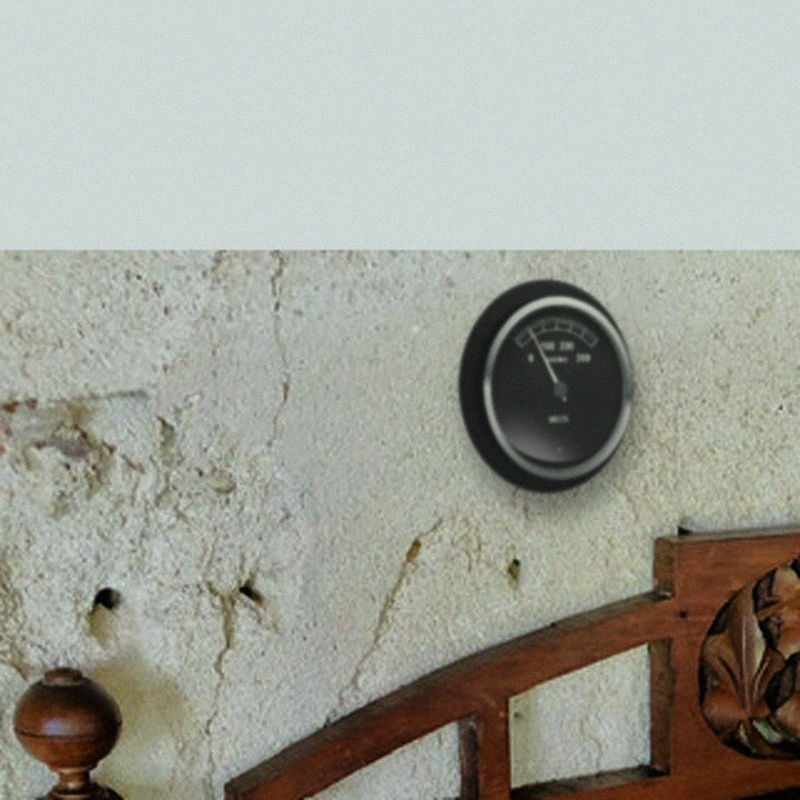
50 V
